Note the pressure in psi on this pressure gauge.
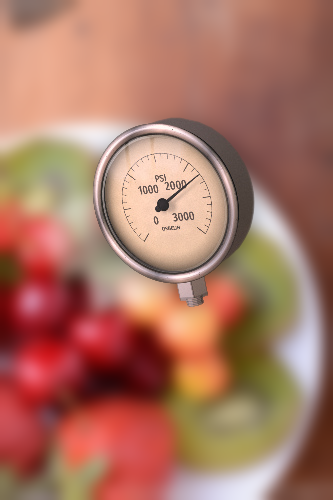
2200 psi
